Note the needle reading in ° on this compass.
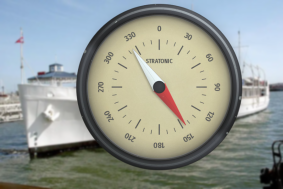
145 °
